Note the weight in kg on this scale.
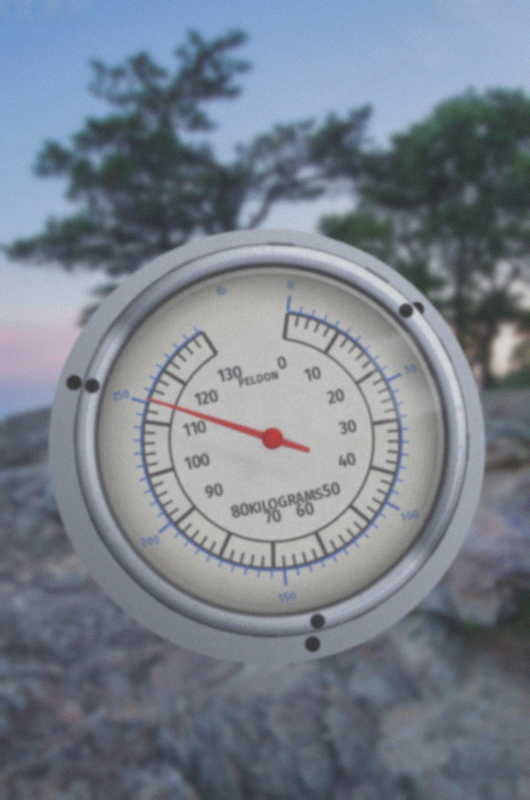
114 kg
